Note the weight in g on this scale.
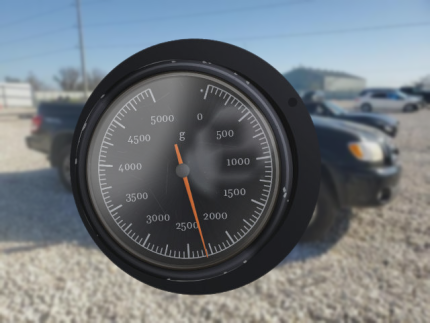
2300 g
